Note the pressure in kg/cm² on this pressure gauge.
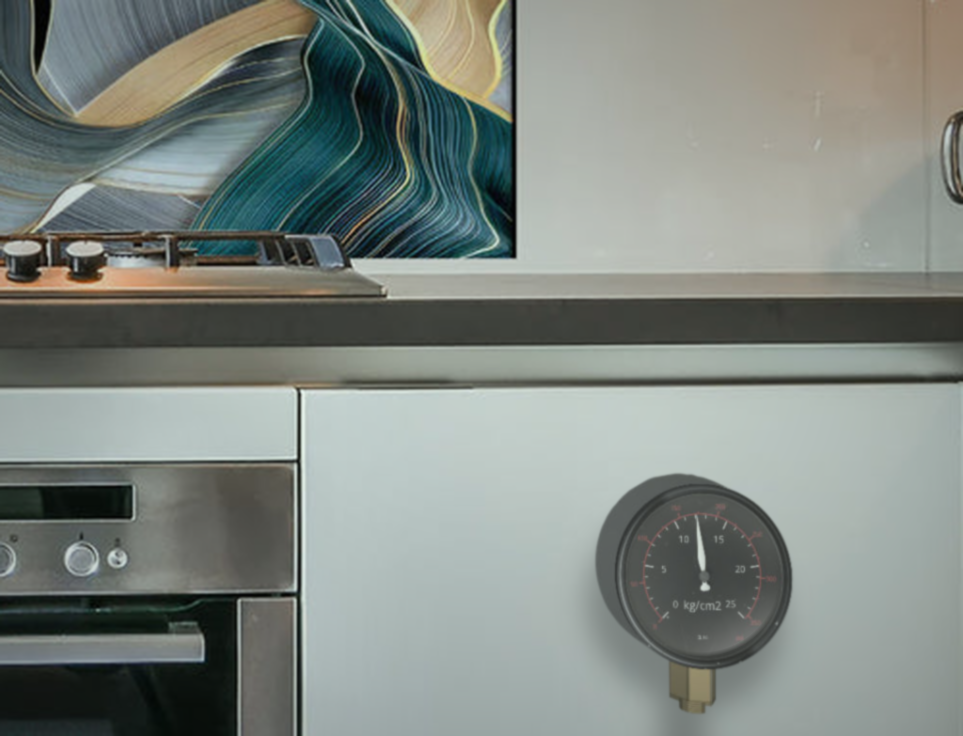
12 kg/cm²
